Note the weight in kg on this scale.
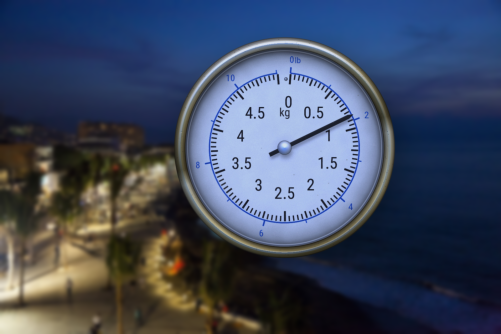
0.85 kg
